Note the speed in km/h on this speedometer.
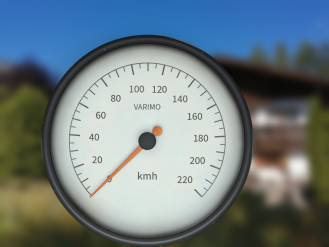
0 km/h
